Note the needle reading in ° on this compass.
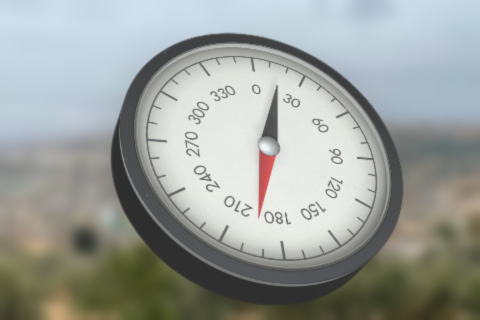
195 °
